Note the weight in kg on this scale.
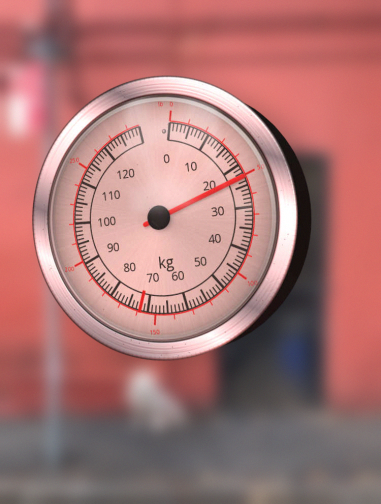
23 kg
